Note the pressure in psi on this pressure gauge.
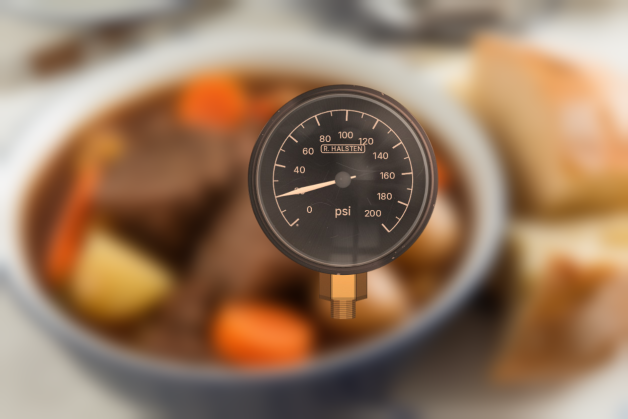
20 psi
